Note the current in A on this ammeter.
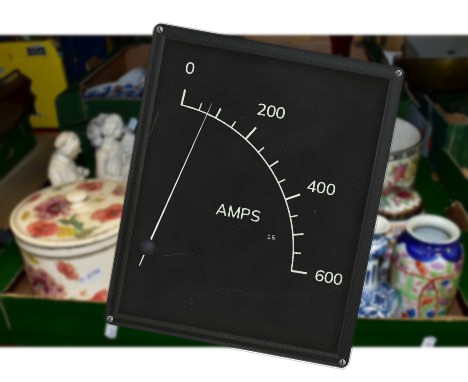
75 A
